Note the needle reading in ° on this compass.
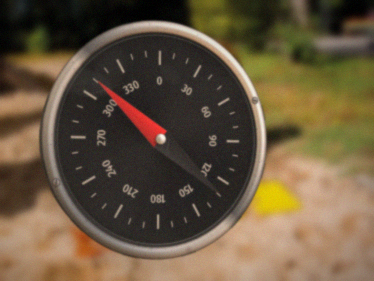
310 °
